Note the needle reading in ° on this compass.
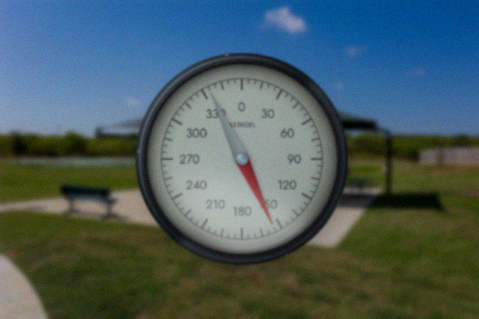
155 °
